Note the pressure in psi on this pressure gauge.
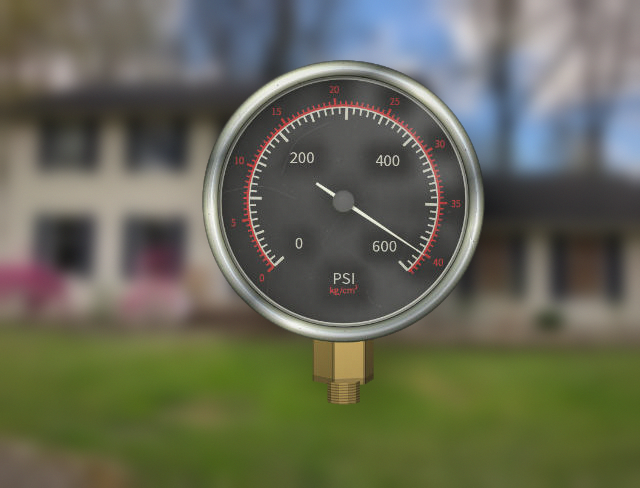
570 psi
